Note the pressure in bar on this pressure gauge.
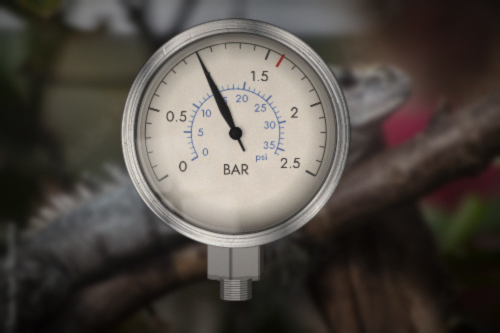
1 bar
